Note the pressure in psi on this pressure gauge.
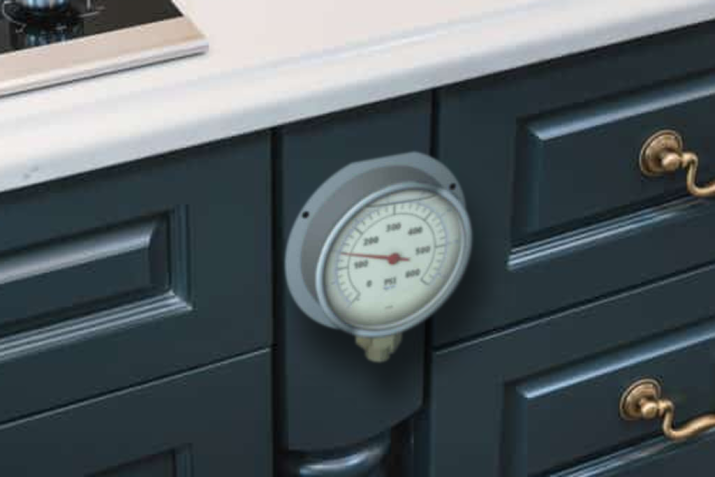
140 psi
